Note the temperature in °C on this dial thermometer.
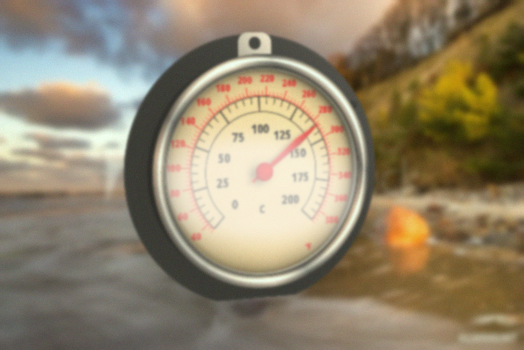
140 °C
